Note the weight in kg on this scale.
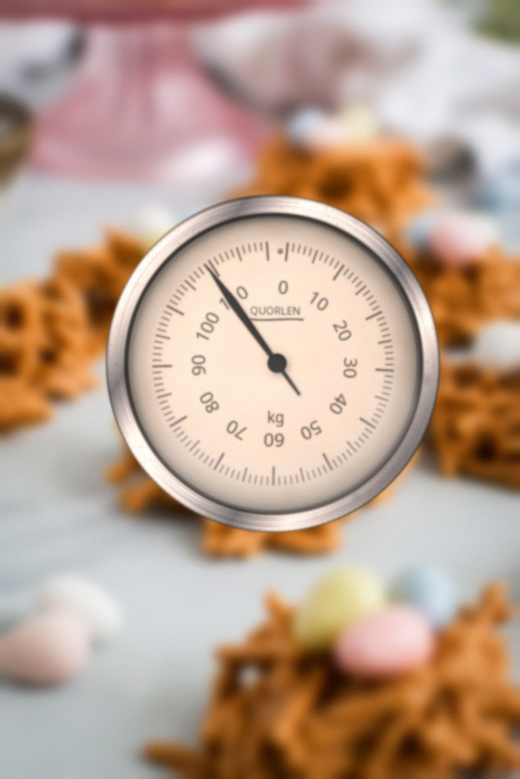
109 kg
